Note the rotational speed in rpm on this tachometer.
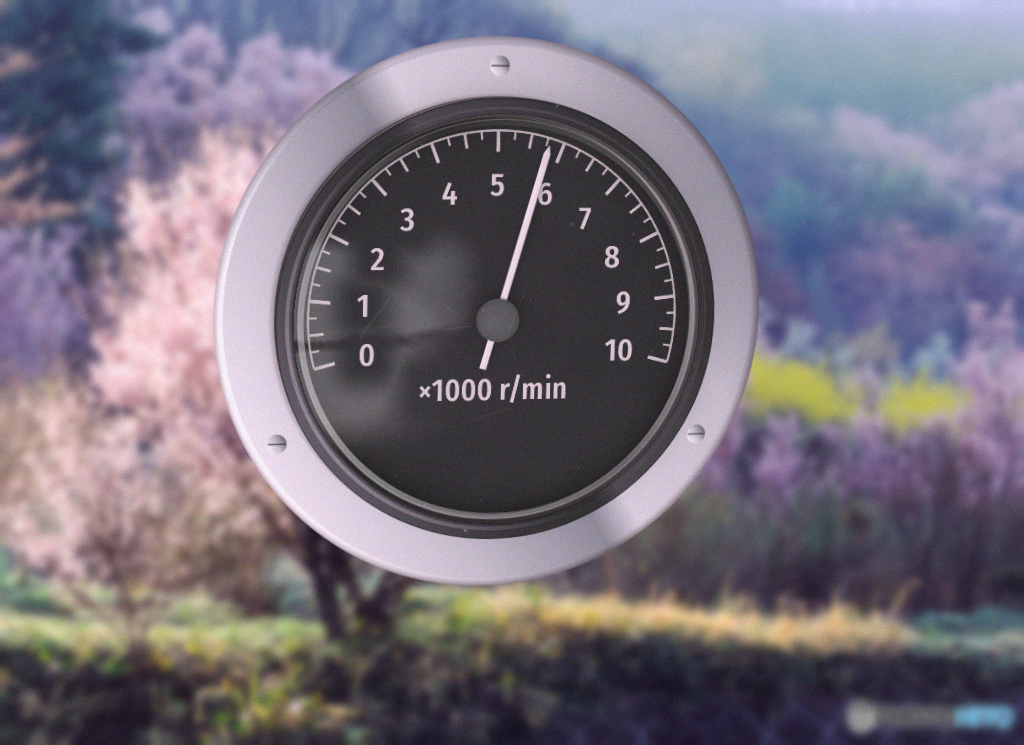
5750 rpm
